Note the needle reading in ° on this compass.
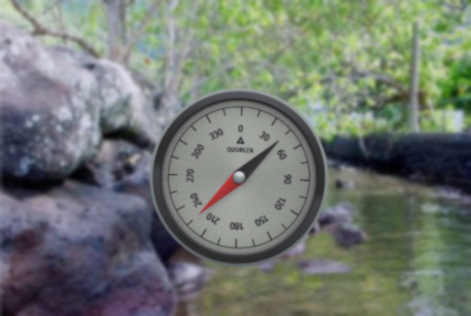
225 °
